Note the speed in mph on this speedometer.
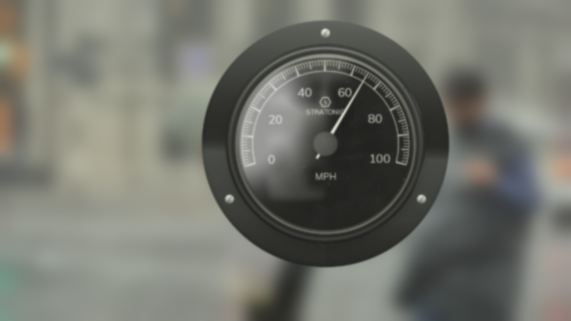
65 mph
